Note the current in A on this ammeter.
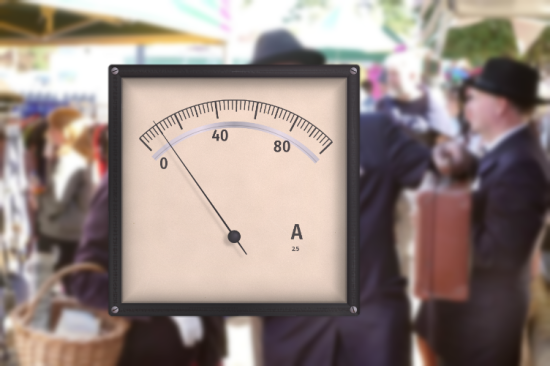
10 A
